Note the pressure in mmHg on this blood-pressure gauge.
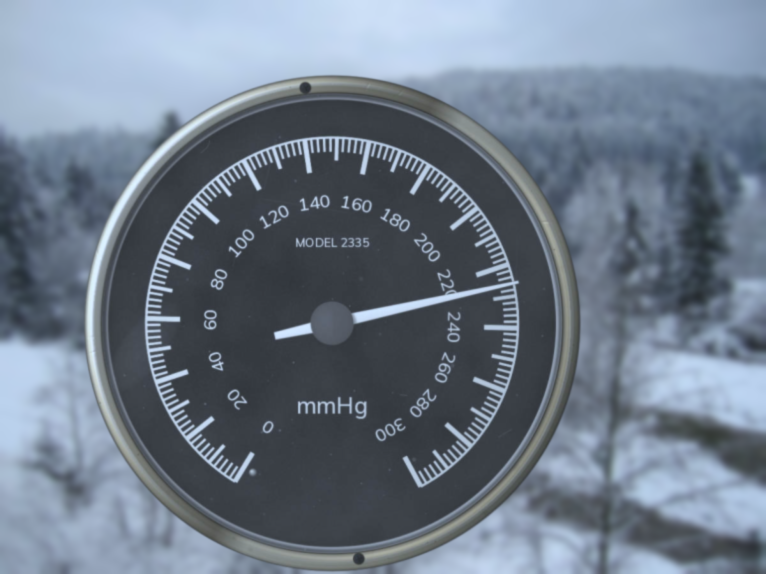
226 mmHg
